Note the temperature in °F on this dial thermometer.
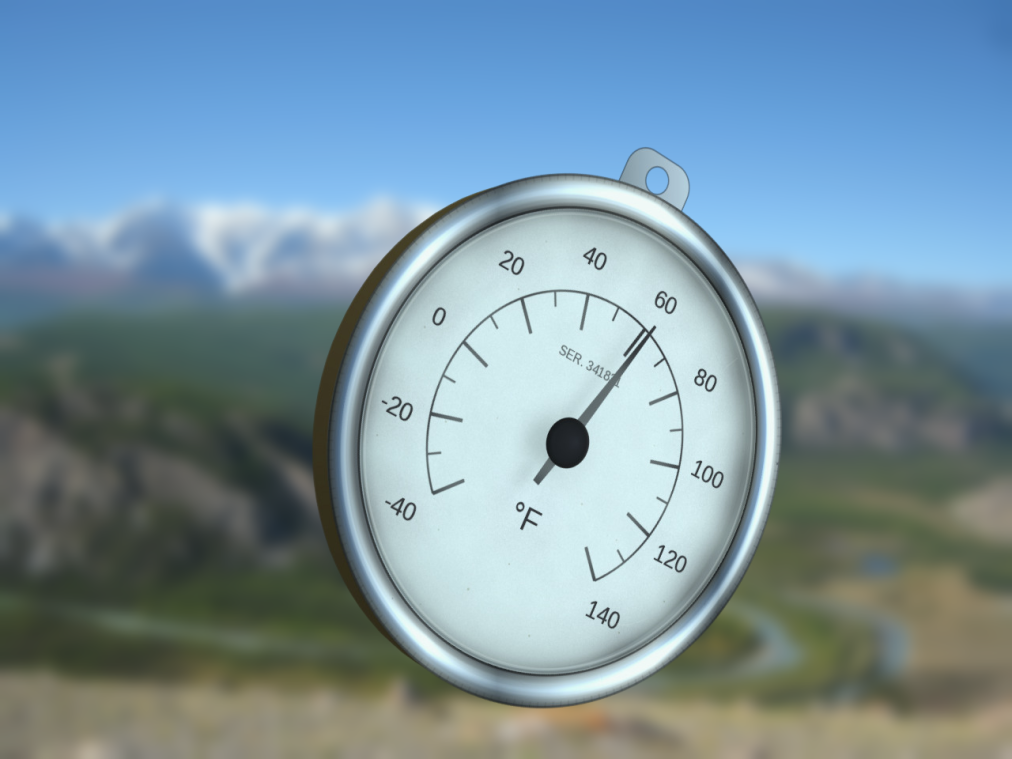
60 °F
